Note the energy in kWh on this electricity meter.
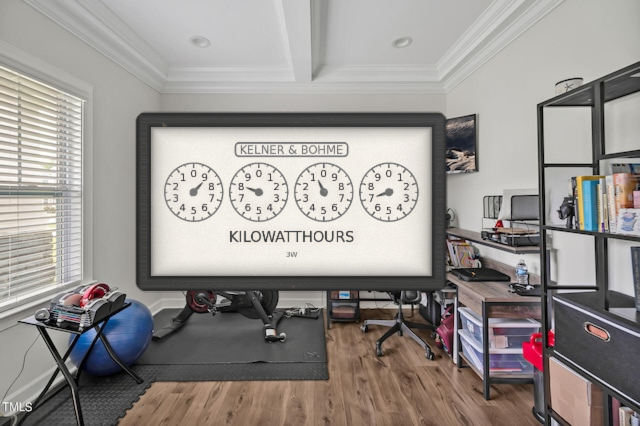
8807 kWh
